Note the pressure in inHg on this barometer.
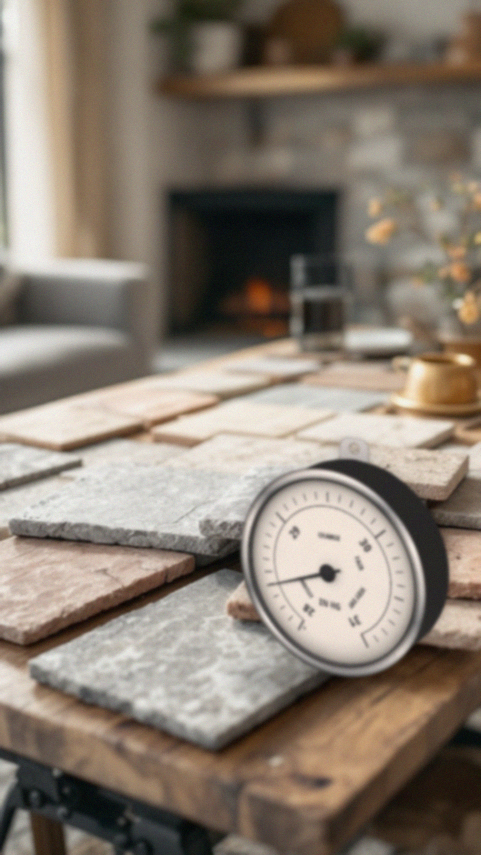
28.4 inHg
